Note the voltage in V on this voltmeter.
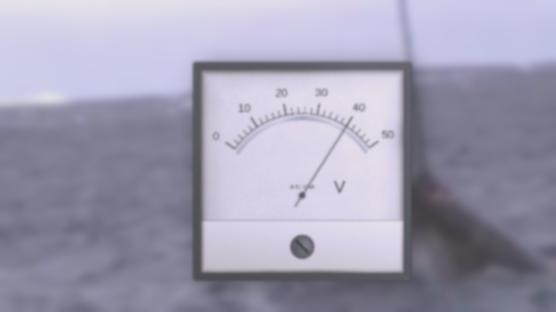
40 V
